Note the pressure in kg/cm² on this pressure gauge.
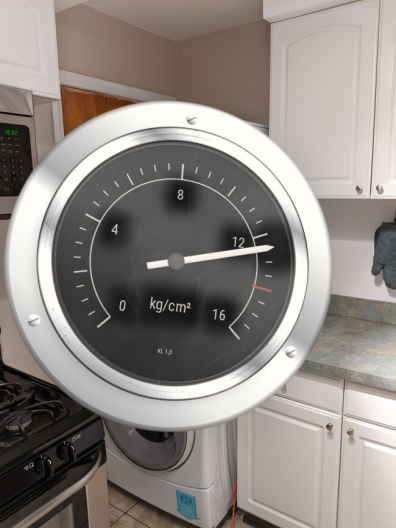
12.5 kg/cm²
